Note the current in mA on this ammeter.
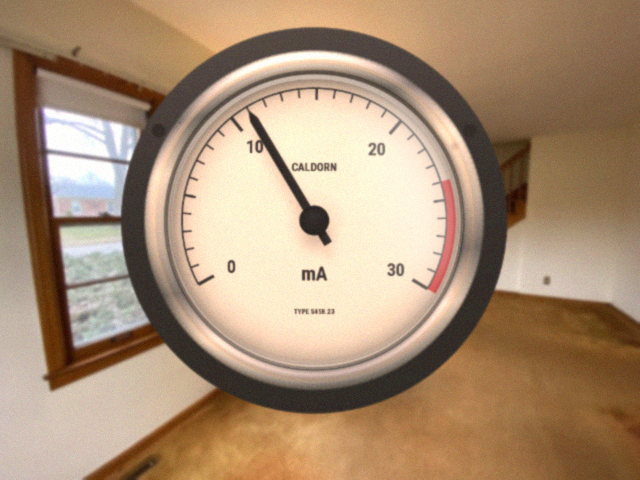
11 mA
